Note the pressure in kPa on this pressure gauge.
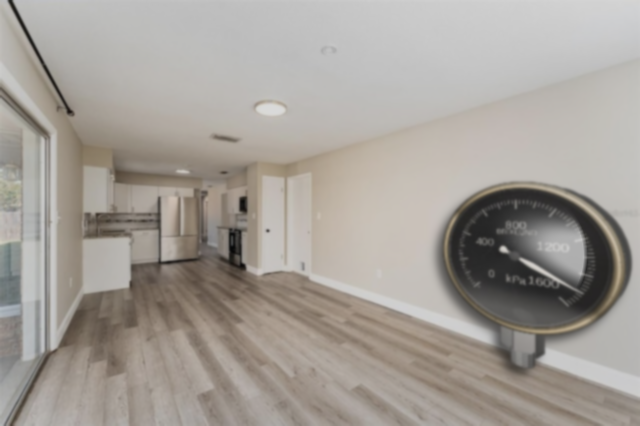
1500 kPa
